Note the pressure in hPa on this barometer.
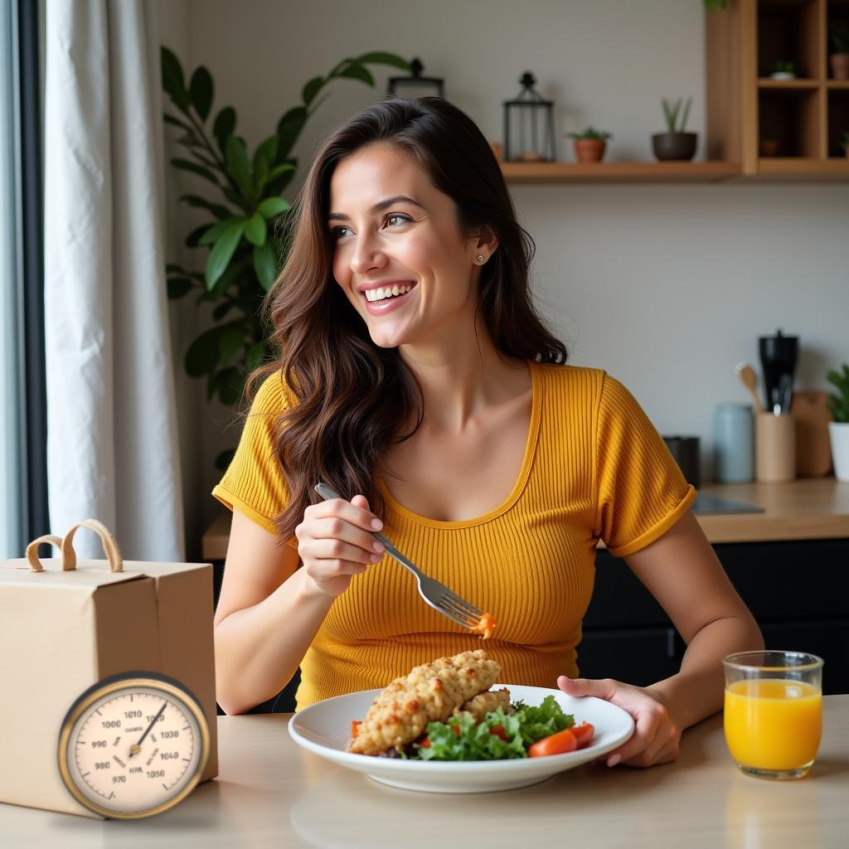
1020 hPa
